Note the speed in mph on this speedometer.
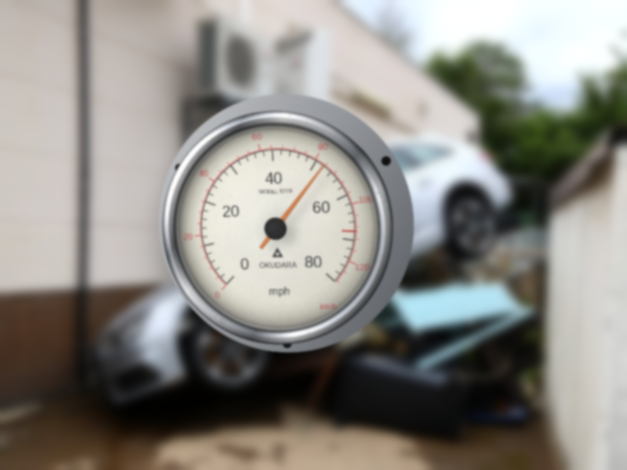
52 mph
